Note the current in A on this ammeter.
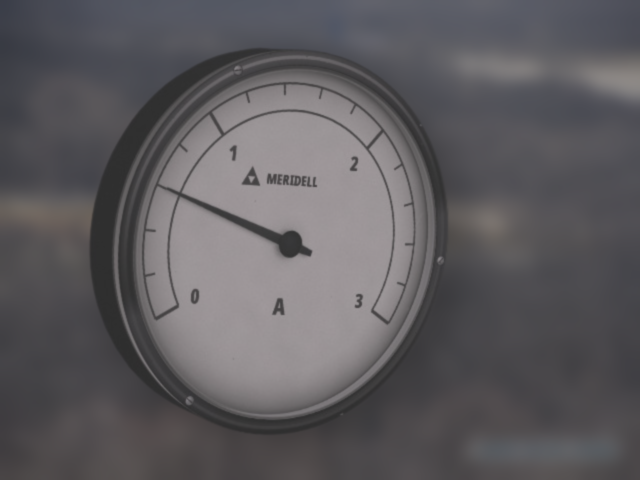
0.6 A
